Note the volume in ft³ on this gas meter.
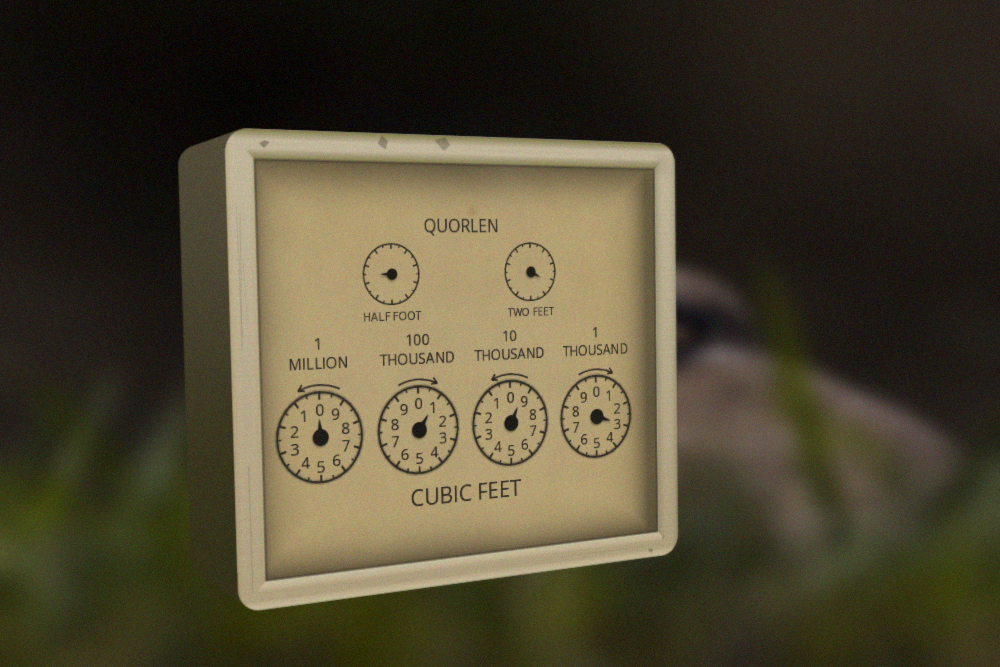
9300 ft³
